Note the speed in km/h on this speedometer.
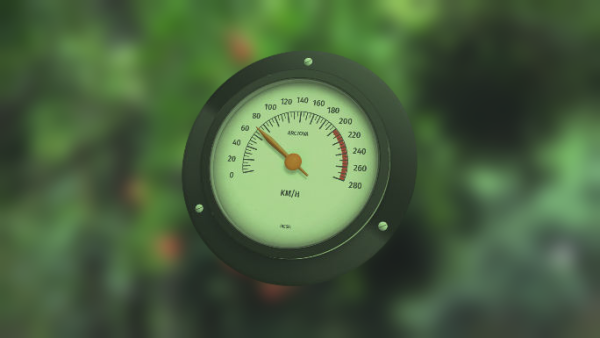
70 km/h
